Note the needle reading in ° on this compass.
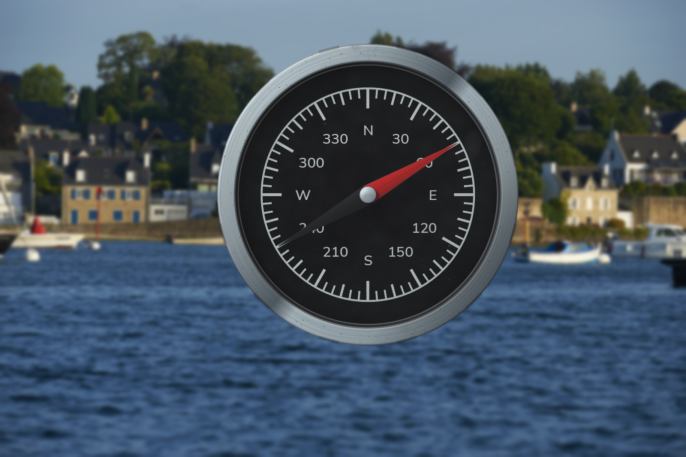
60 °
